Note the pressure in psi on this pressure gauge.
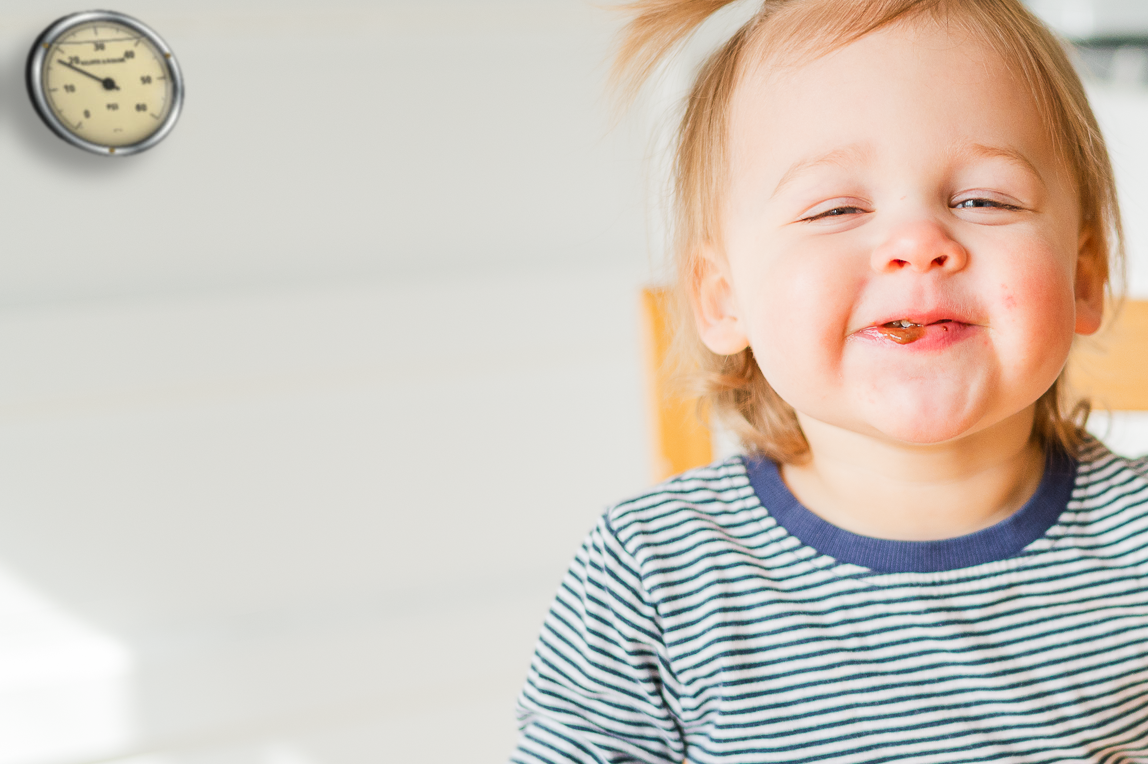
17.5 psi
